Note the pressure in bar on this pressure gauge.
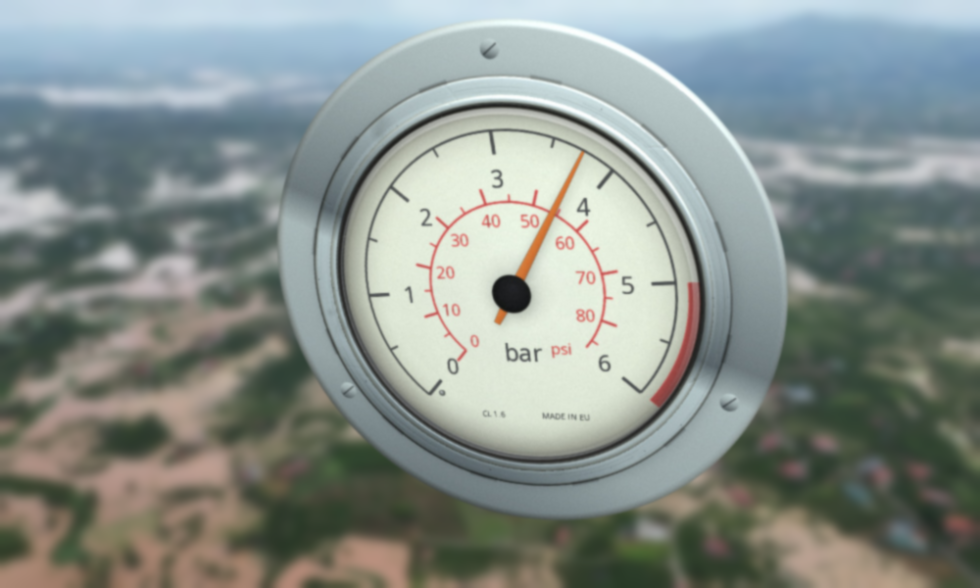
3.75 bar
